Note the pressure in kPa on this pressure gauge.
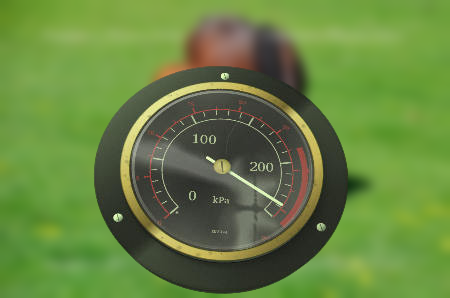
240 kPa
